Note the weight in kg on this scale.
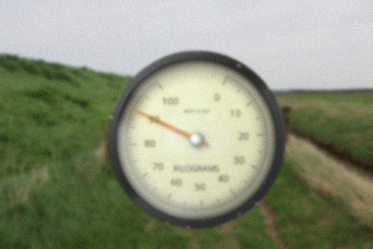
90 kg
